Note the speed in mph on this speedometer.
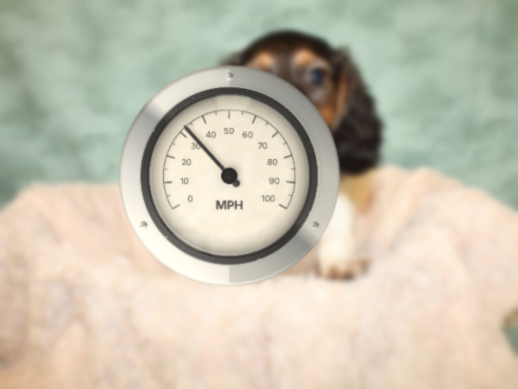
32.5 mph
